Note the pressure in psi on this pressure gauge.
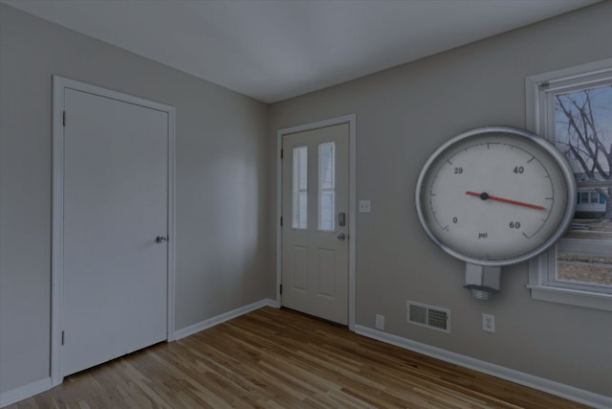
52.5 psi
